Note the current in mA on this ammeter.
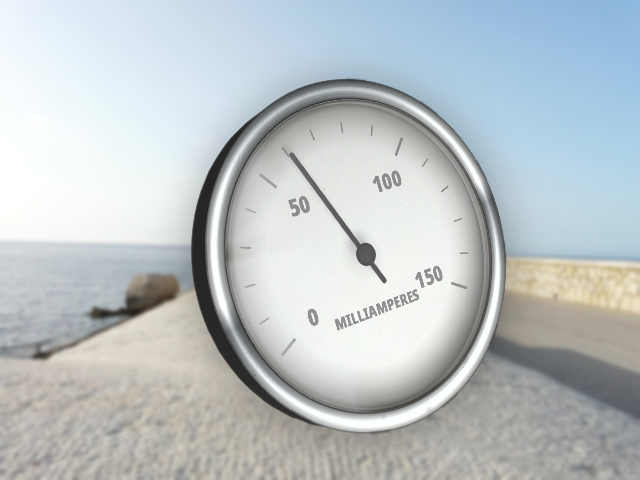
60 mA
